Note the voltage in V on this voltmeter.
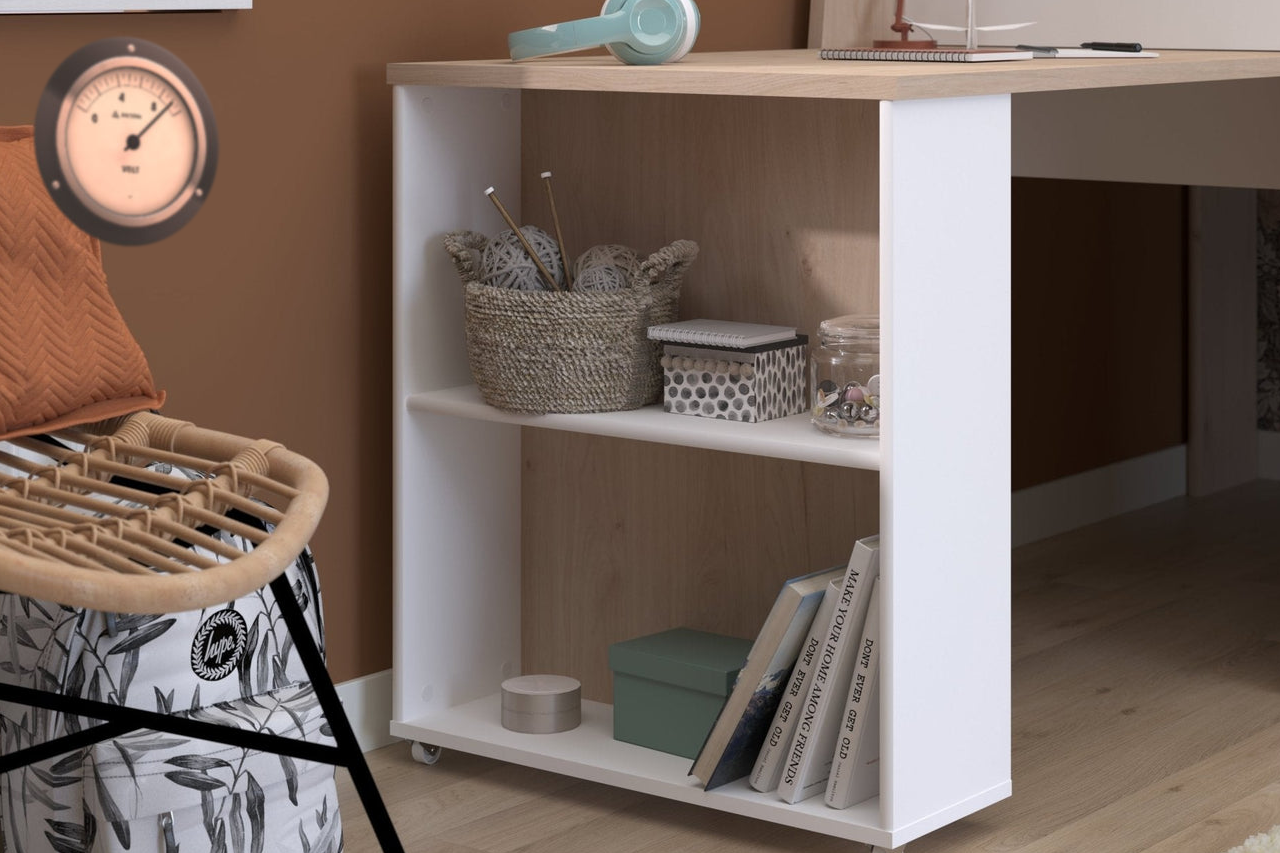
9 V
